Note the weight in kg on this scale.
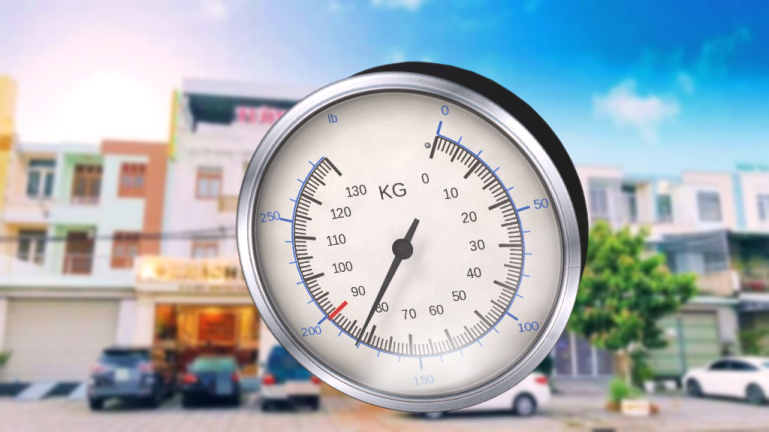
82 kg
